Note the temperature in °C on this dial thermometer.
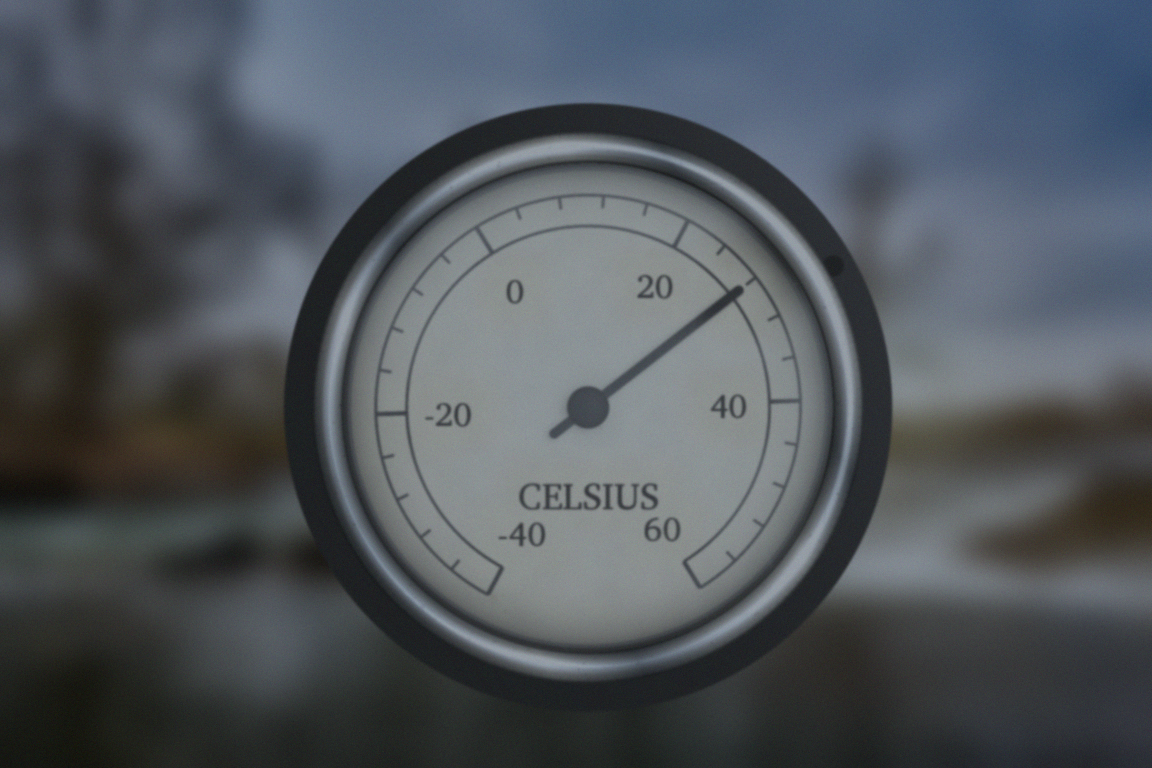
28 °C
